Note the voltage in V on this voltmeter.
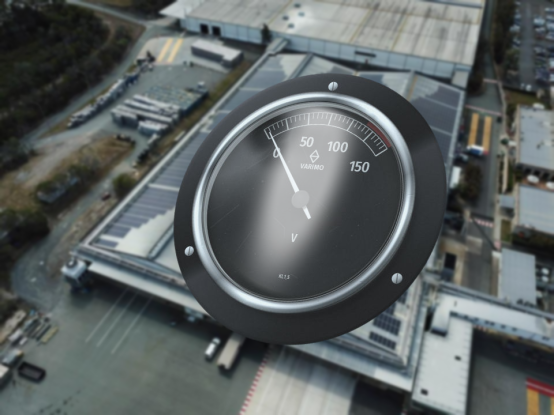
5 V
